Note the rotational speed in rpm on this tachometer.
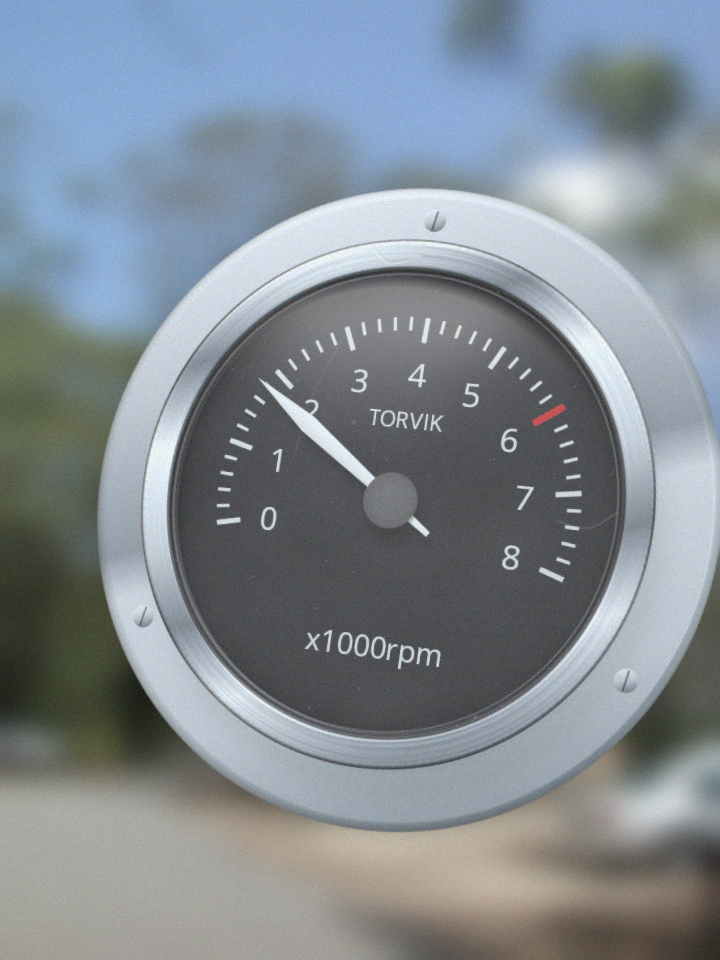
1800 rpm
